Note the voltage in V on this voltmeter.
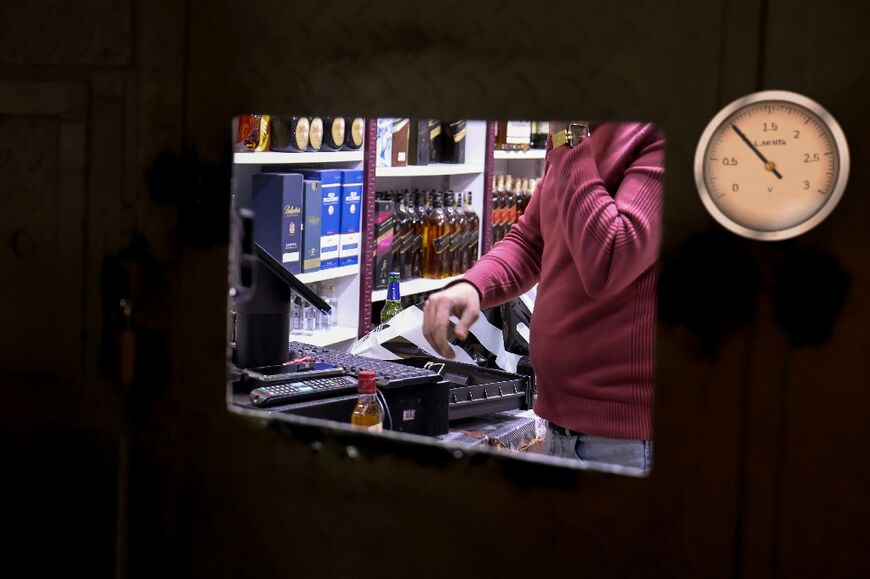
1 V
